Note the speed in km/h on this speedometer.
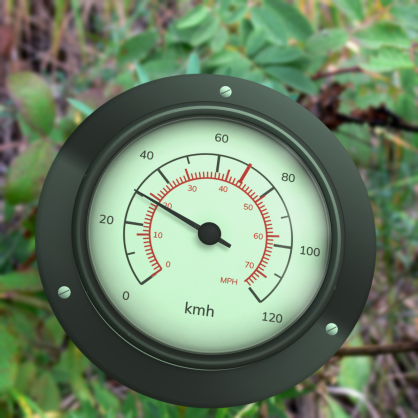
30 km/h
